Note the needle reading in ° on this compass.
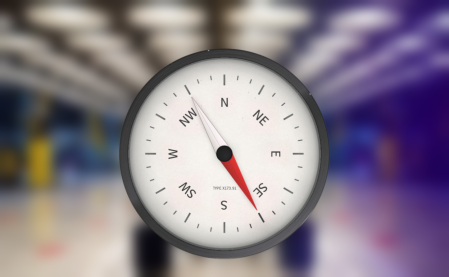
150 °
